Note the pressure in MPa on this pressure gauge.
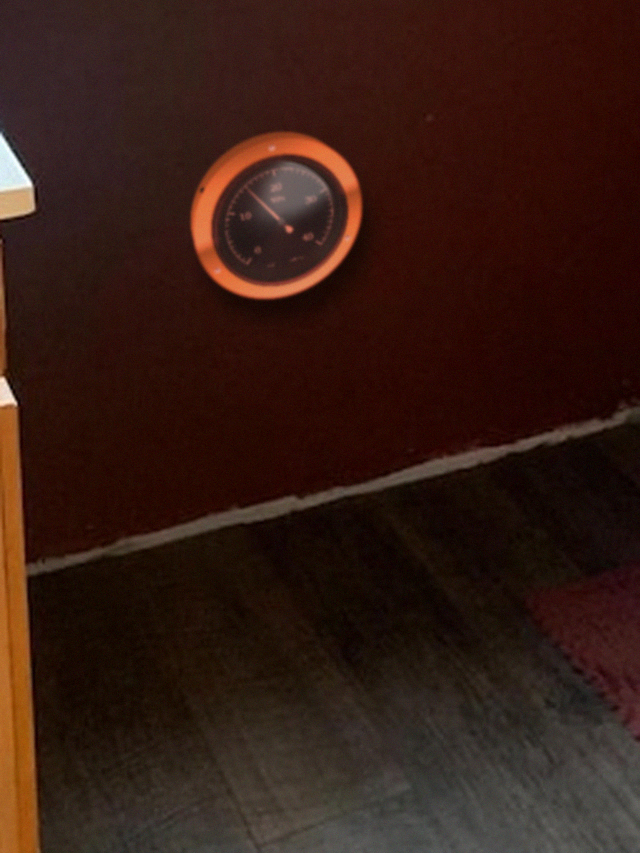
15 MPa
